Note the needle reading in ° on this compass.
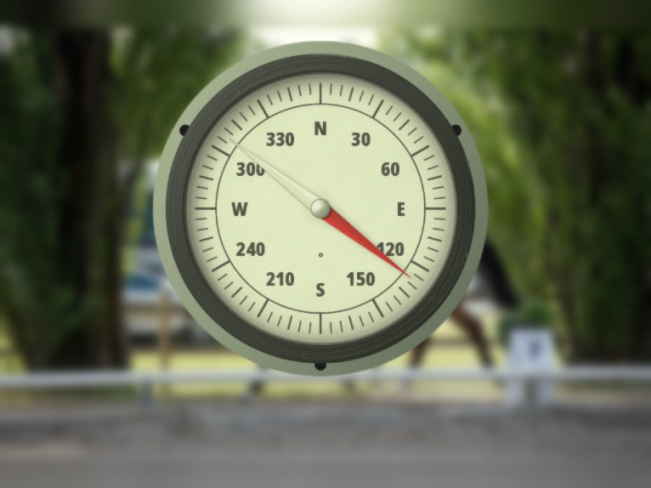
127.5 °
